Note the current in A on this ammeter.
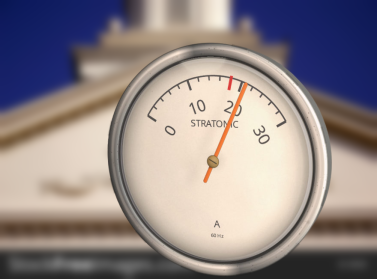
21 A
